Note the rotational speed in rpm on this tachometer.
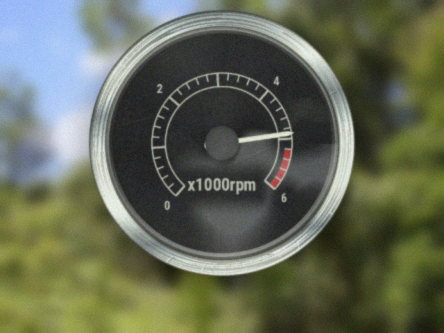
4900 rpm
